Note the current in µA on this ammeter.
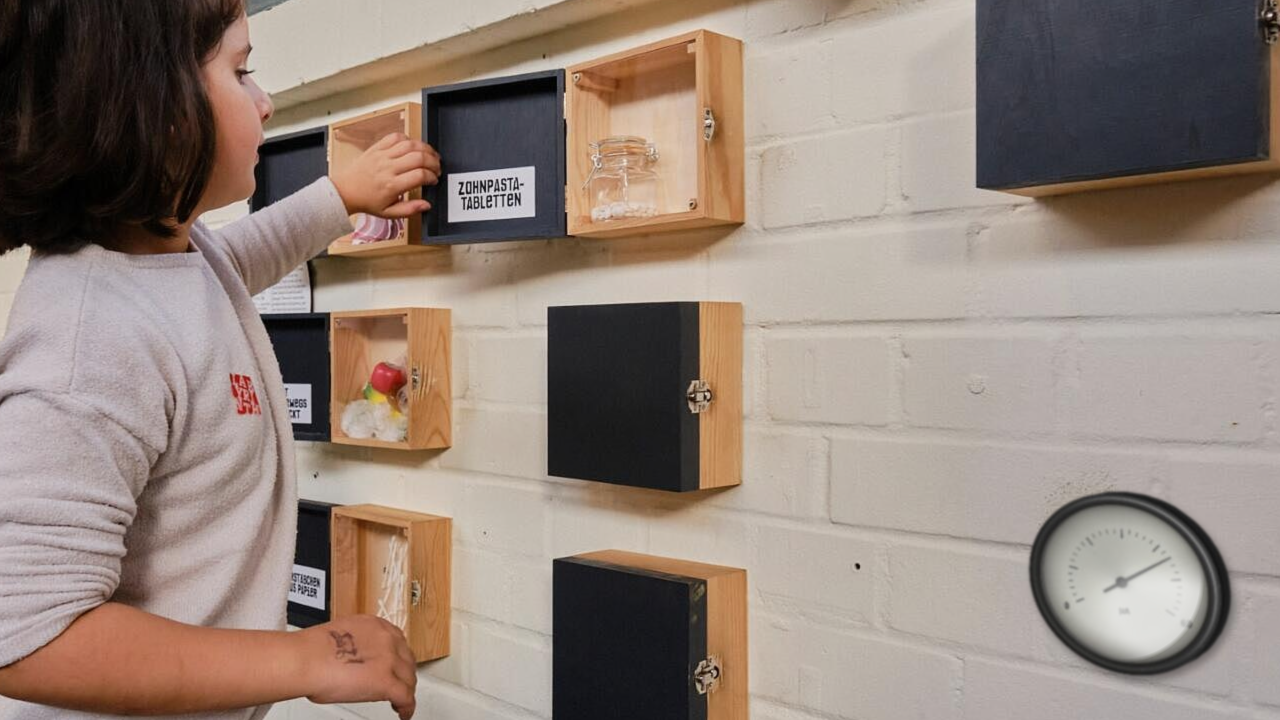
44 µA
